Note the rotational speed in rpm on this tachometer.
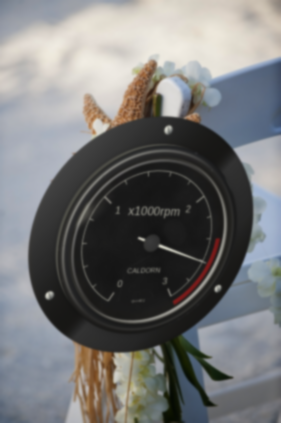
2600 rpm
